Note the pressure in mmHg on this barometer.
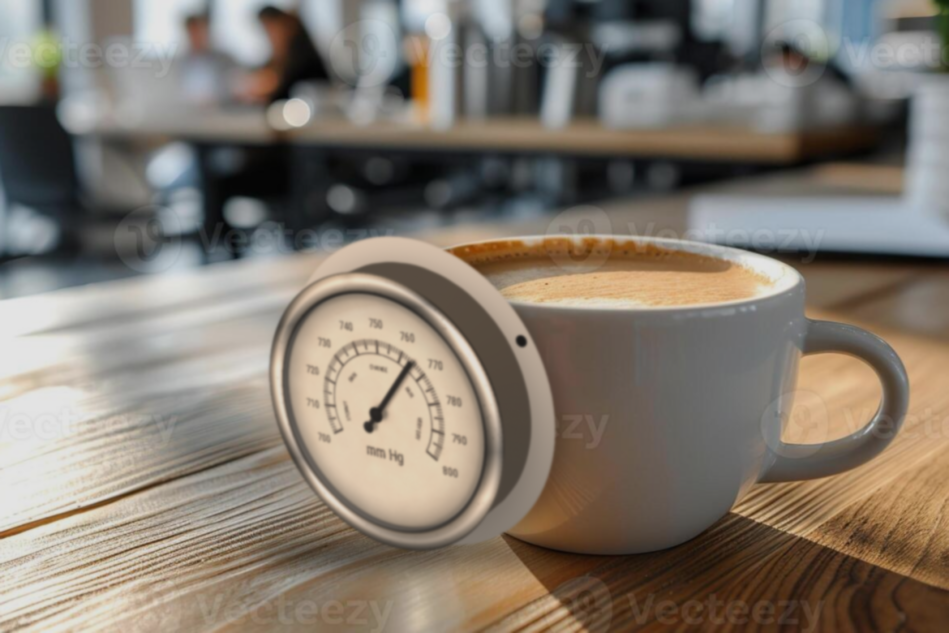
765 mmHg
